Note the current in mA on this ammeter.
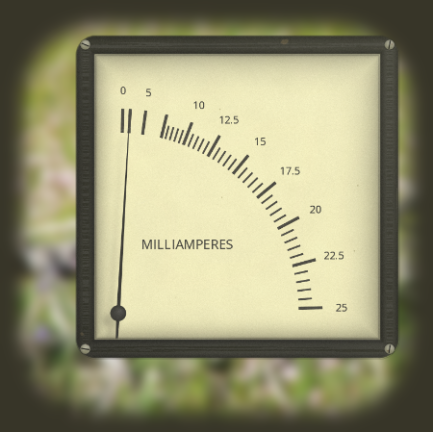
2.5 mA
